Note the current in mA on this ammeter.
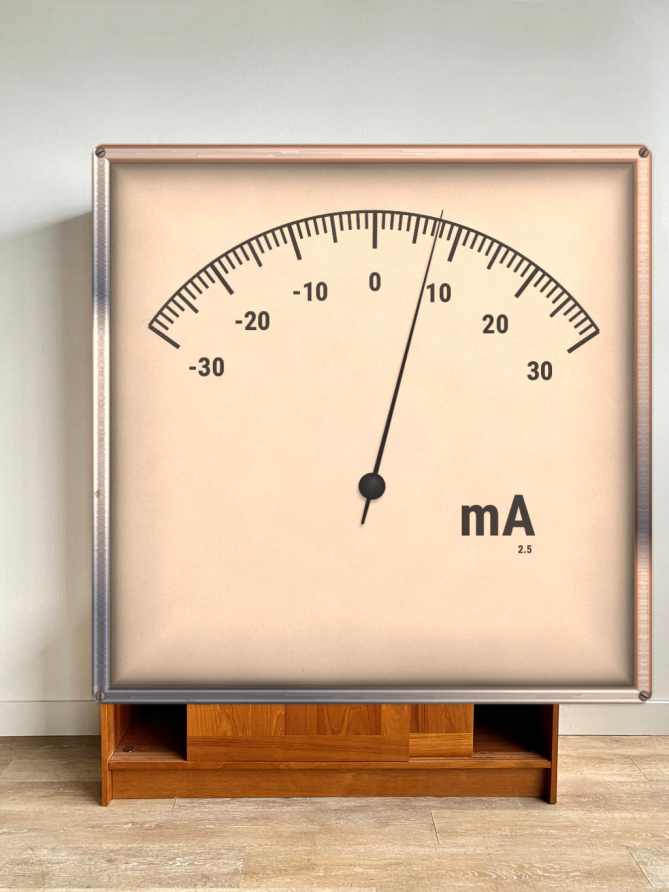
7.5 mA
